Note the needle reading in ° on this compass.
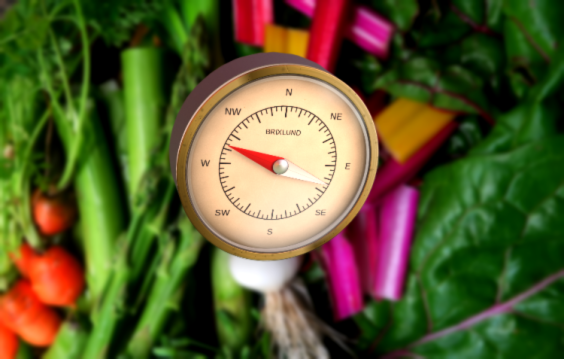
290 °
